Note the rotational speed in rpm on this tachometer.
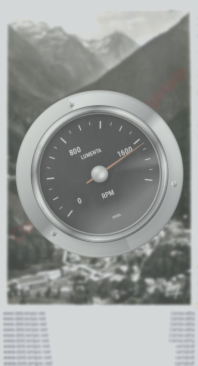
1650 rpm
